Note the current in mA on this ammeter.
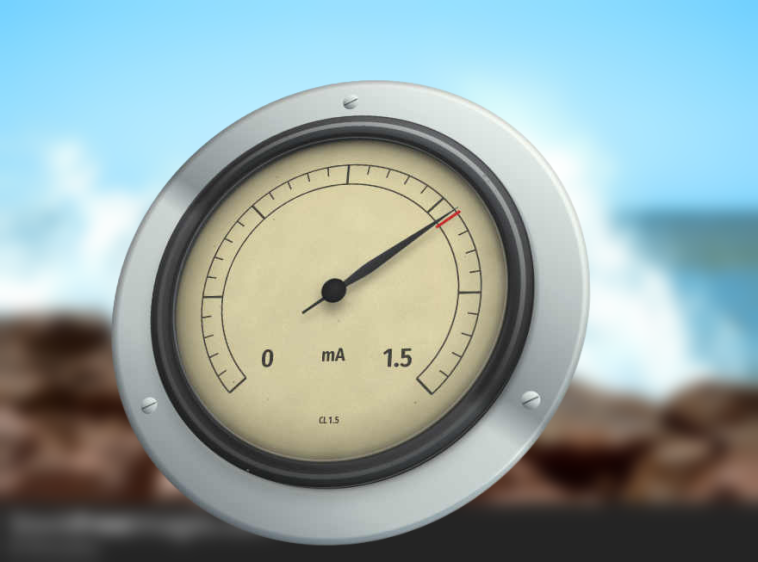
1.05 mA
